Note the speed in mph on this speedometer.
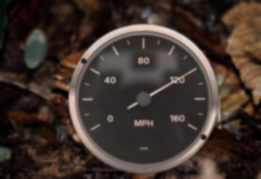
120 mph
